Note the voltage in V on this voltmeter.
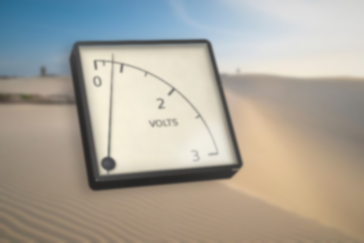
0.75 V
